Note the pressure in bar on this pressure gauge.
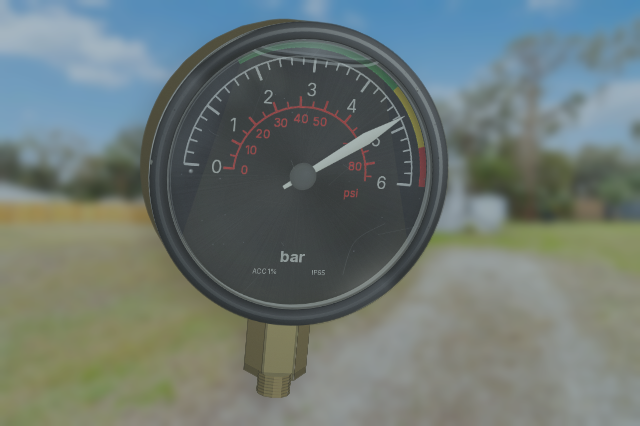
4.8 bar
